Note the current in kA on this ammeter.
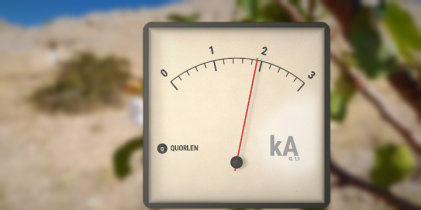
1.9 kA
